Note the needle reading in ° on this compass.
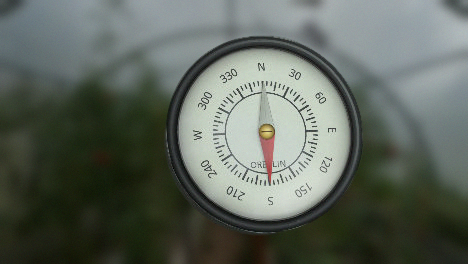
180 °
